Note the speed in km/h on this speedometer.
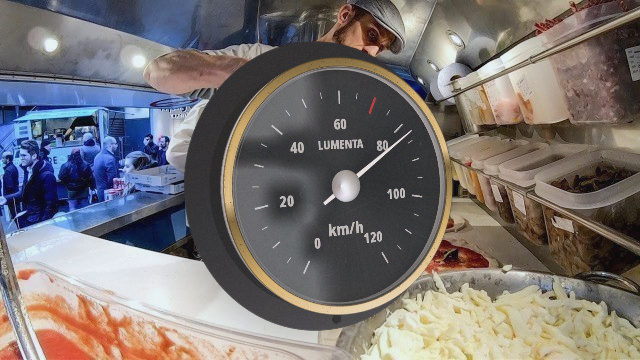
82.5 km/h
